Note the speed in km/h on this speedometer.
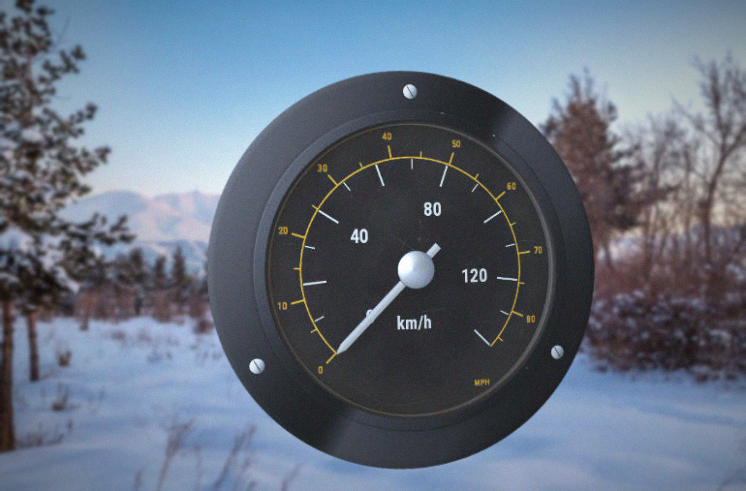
0 km/h
